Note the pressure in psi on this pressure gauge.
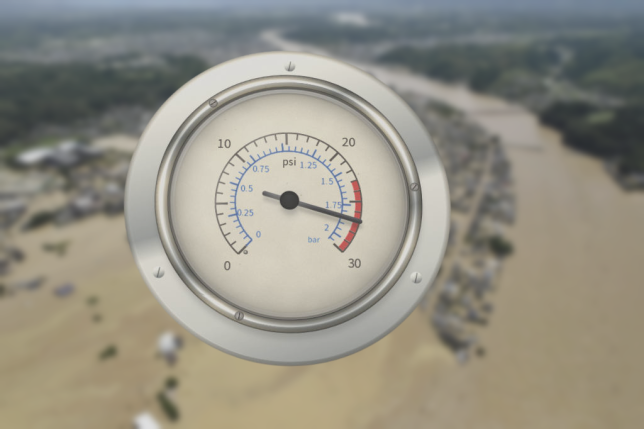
27 psi
